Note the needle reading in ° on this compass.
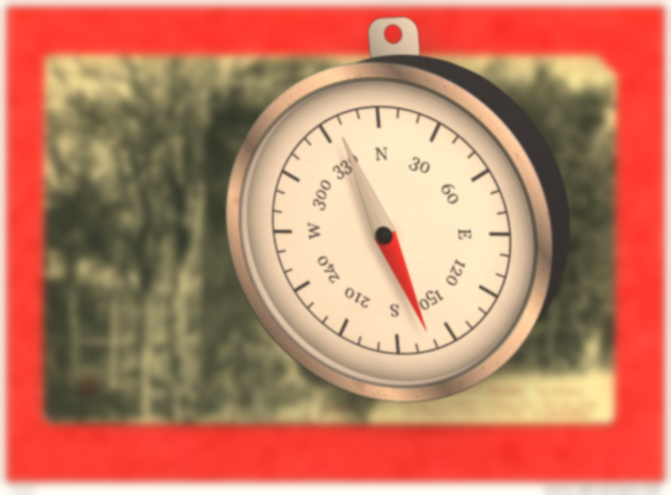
160 °
